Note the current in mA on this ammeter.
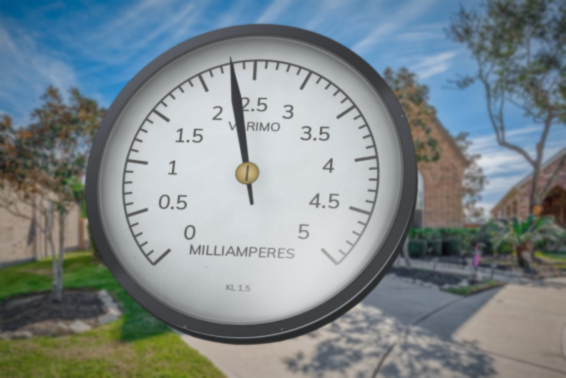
2.3 mA
